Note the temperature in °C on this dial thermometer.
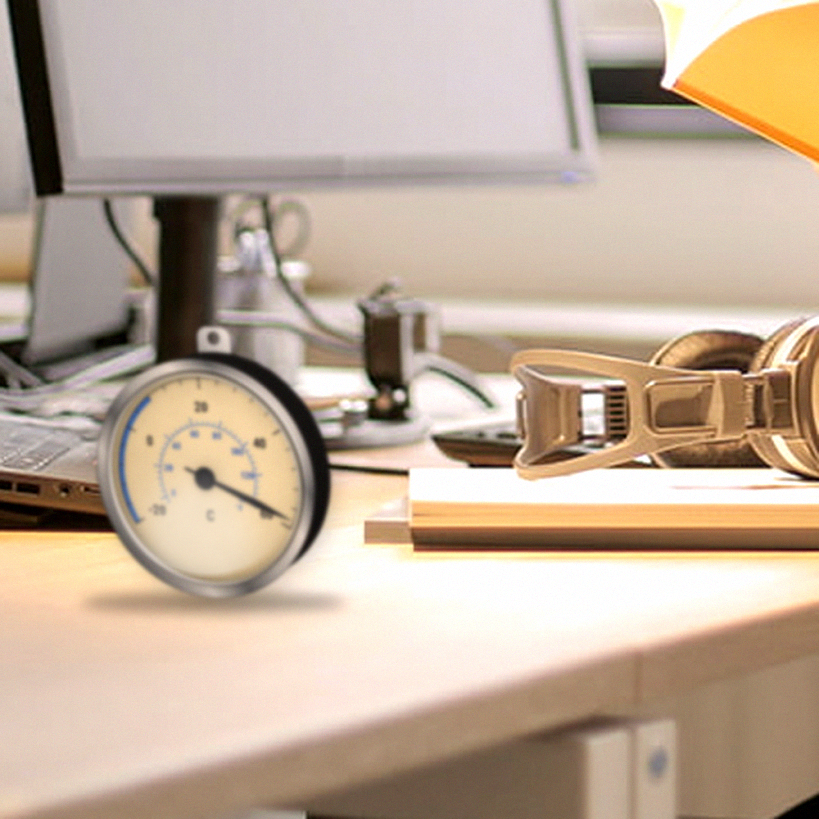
58 °C
